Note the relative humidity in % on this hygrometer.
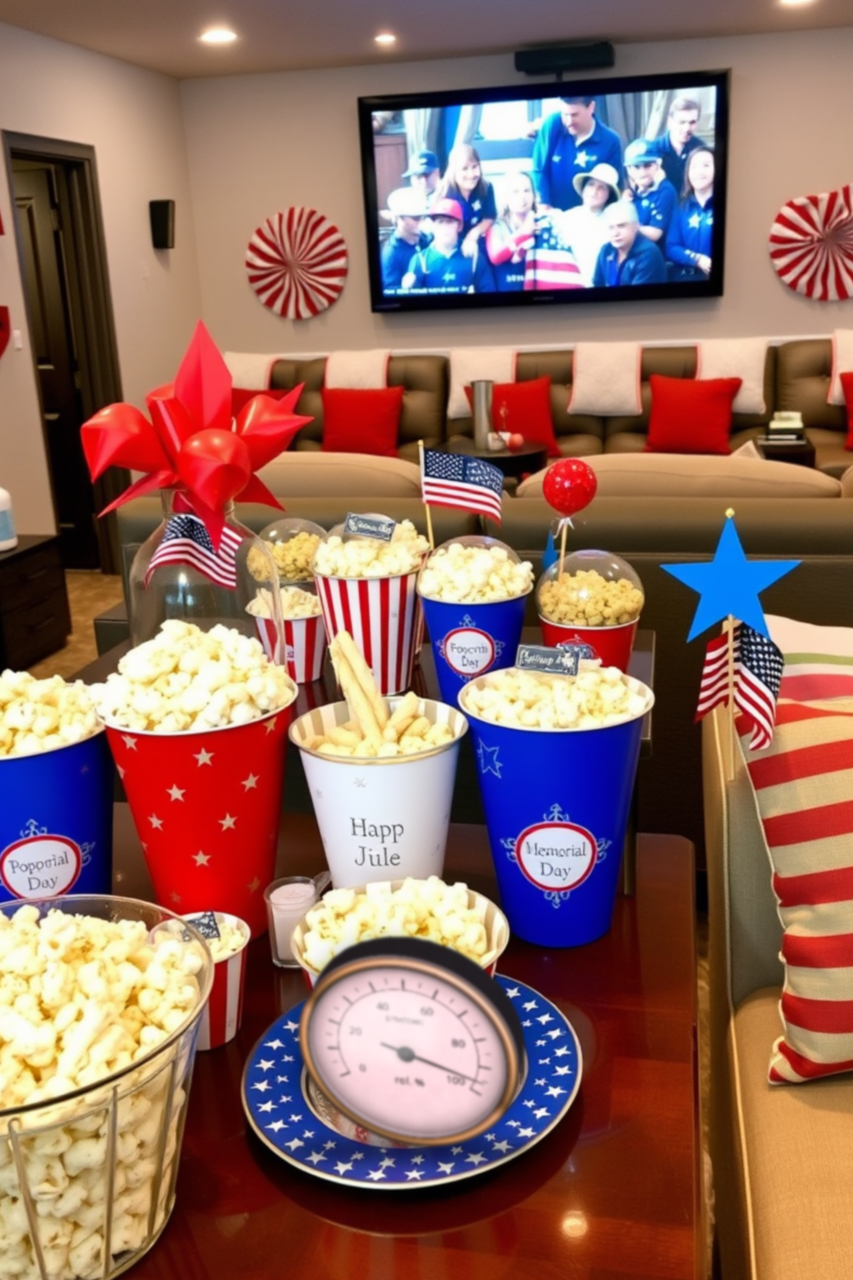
95 %
